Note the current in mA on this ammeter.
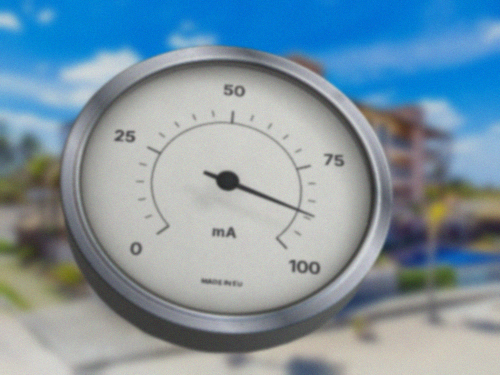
90 mA
